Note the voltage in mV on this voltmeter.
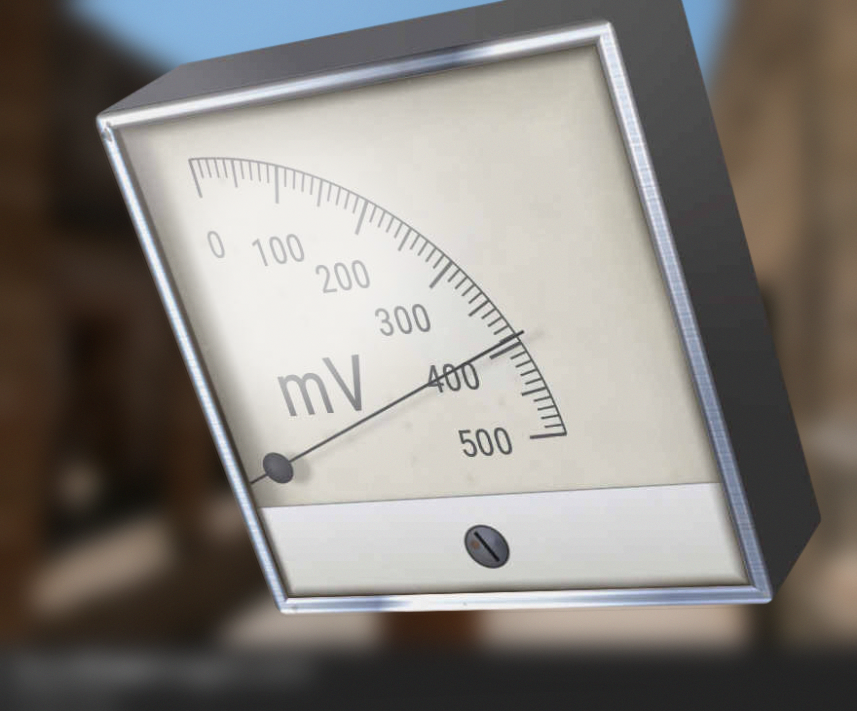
390 mV
